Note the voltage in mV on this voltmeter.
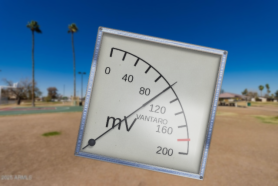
100 mV
